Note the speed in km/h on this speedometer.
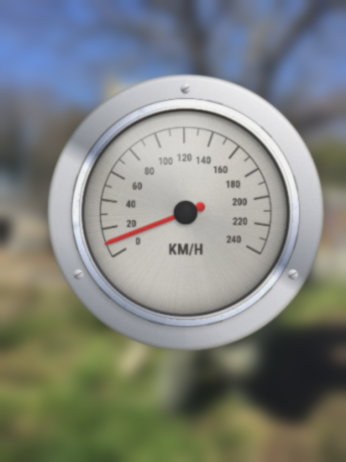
10 km/h
